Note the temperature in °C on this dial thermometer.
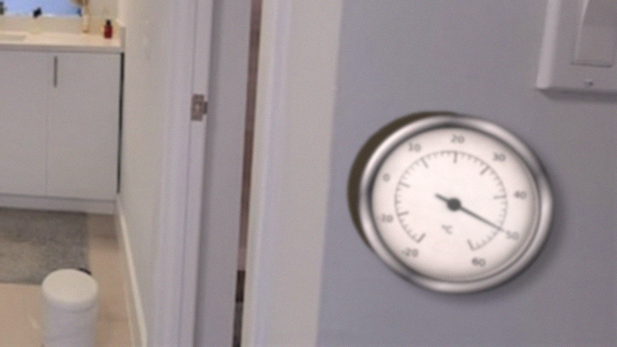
50 °C
